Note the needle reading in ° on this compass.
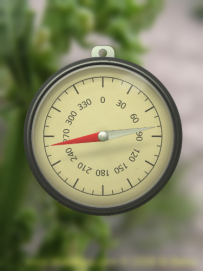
260 °
